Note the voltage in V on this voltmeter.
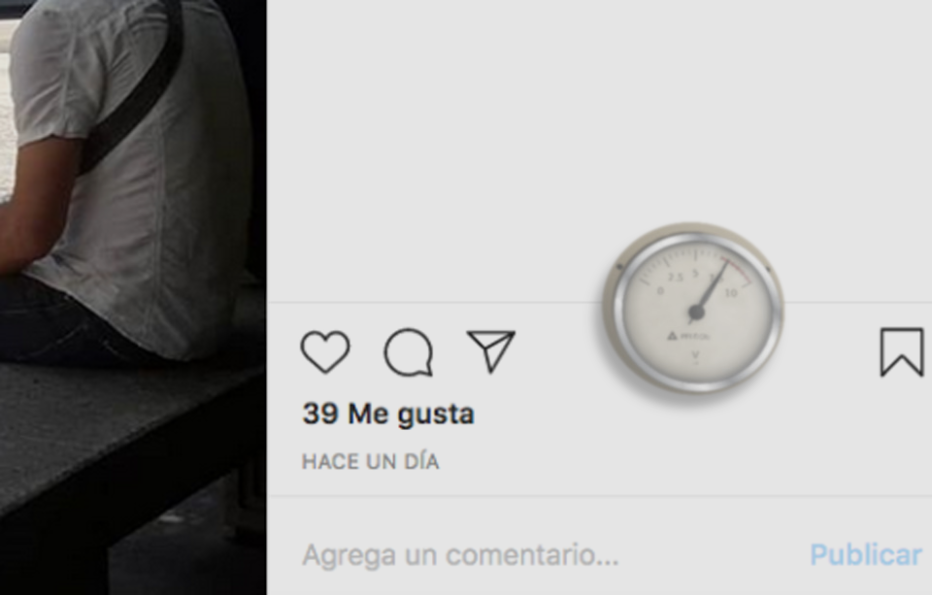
7.5 V
